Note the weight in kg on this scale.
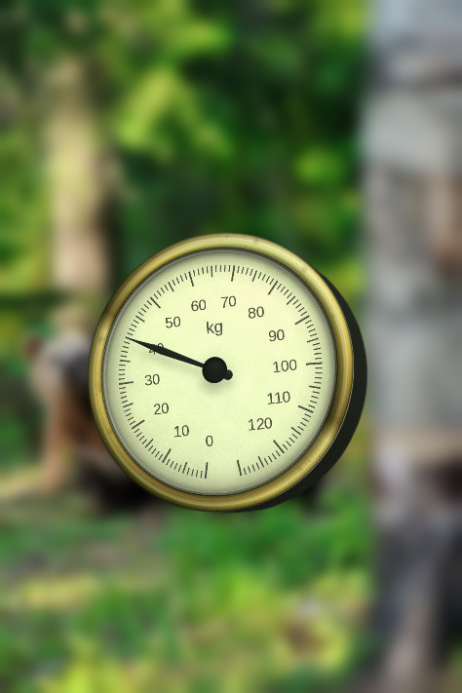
40 kg
